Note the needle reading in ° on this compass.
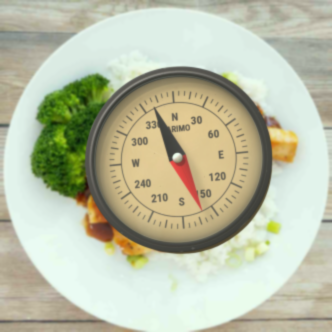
160 °
